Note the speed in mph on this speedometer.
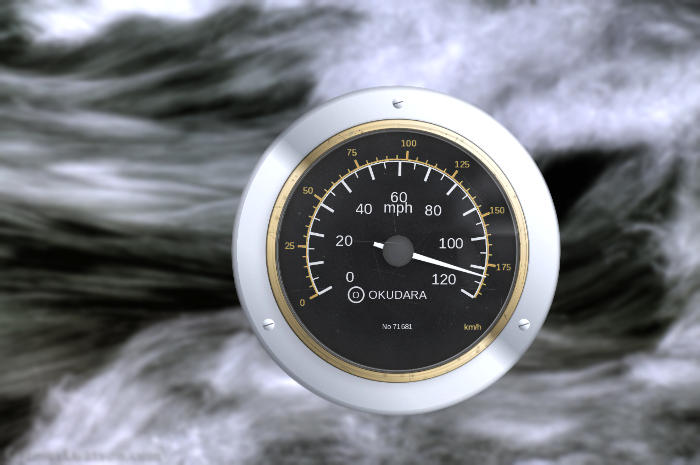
112.5 mph
